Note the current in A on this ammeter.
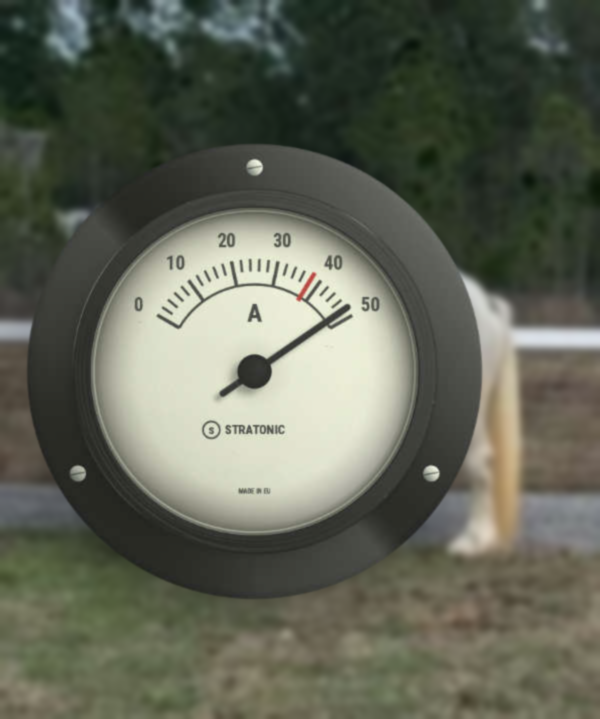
48 A
